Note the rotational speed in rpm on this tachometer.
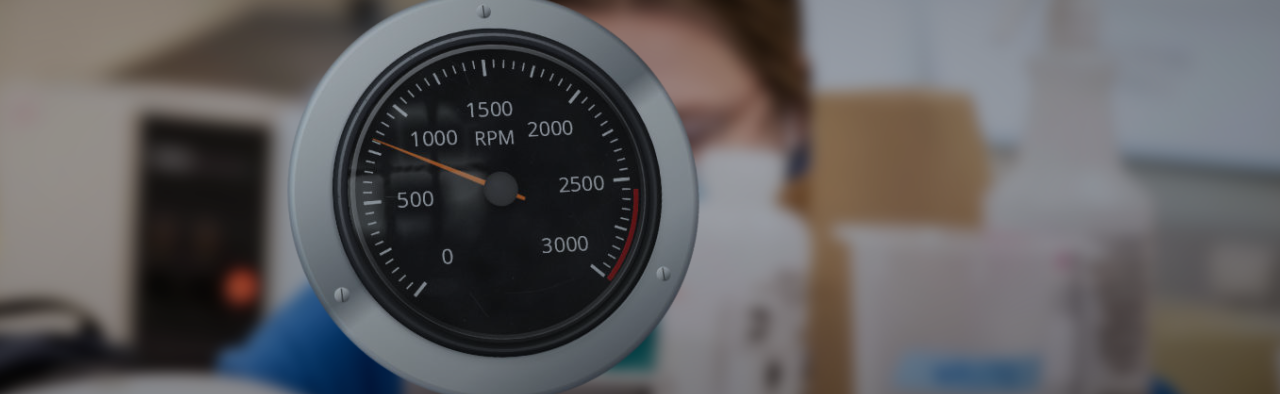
800 rpm
